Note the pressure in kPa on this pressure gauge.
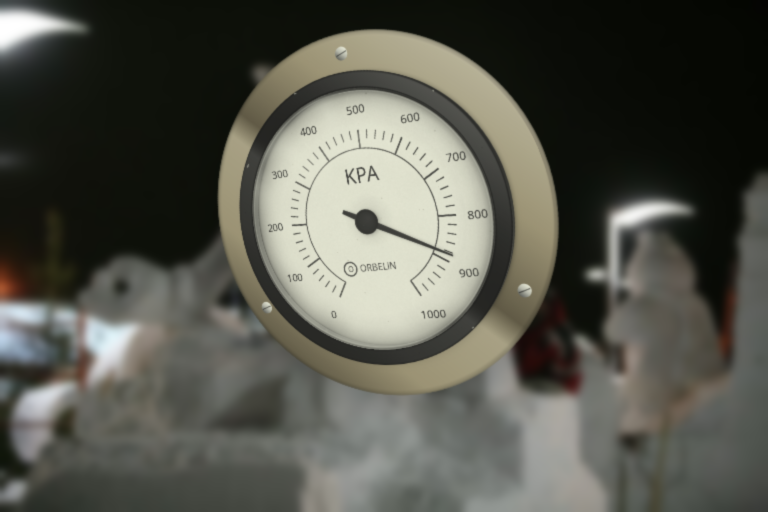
880 kPa
